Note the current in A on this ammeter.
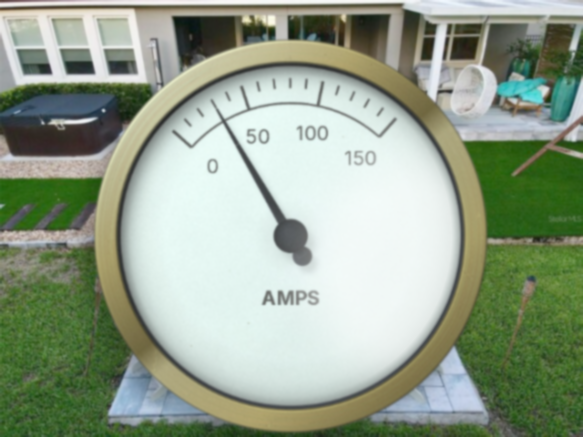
30 A
